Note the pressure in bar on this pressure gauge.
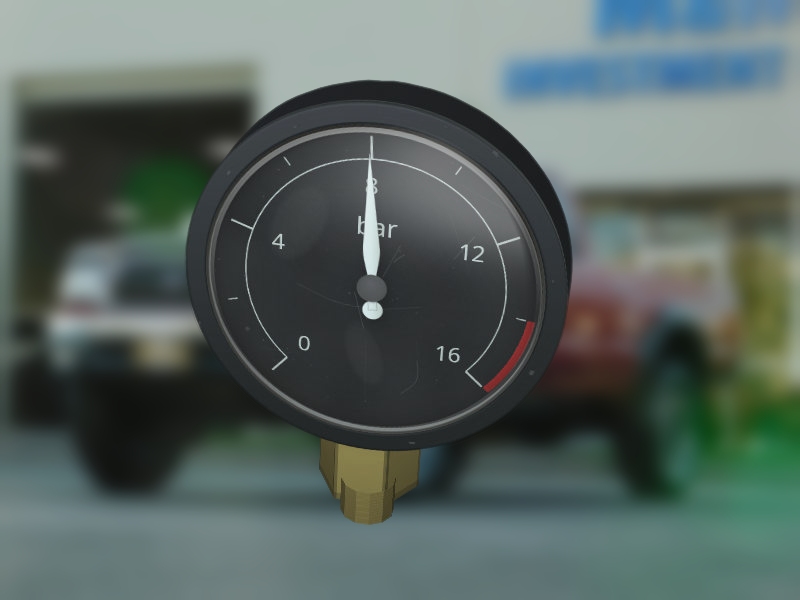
8 bar
